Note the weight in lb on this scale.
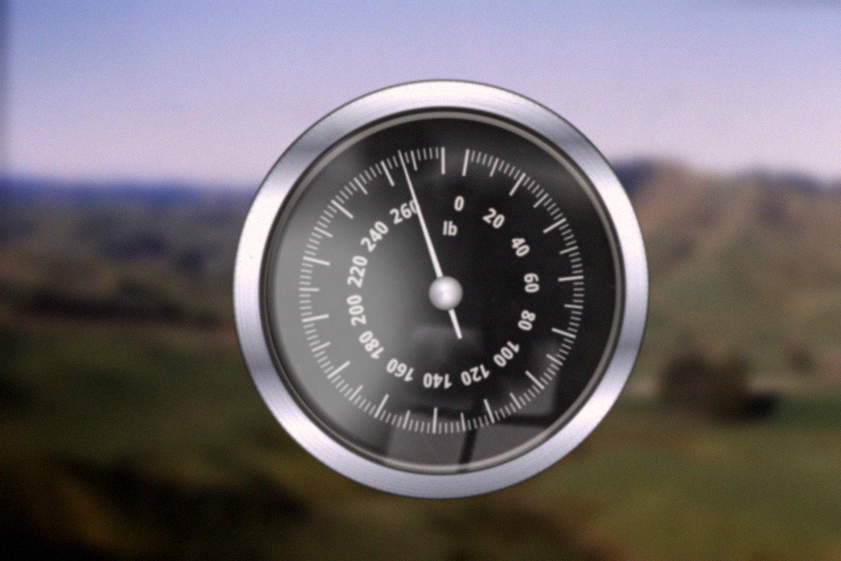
266 lb
